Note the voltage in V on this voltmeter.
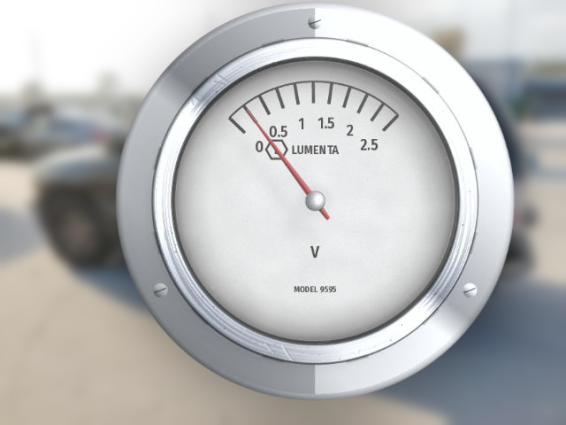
0.25 V
